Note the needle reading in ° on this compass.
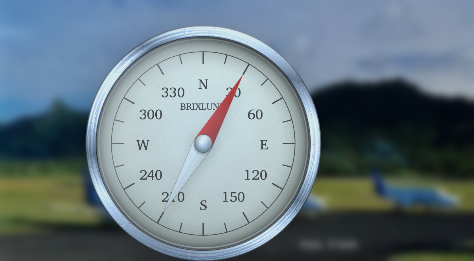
30 °
